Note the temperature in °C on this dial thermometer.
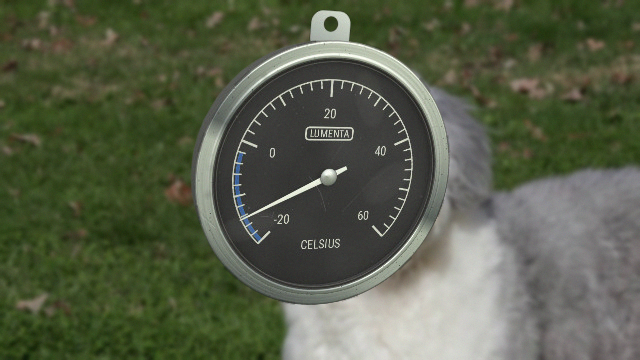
-14 °C
